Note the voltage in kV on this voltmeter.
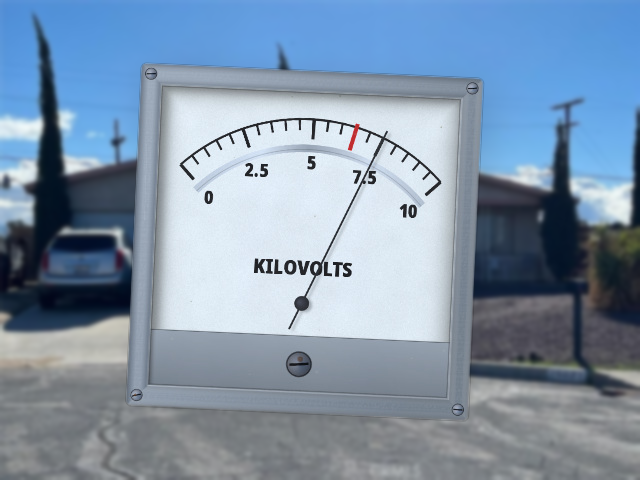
7.5 kV
